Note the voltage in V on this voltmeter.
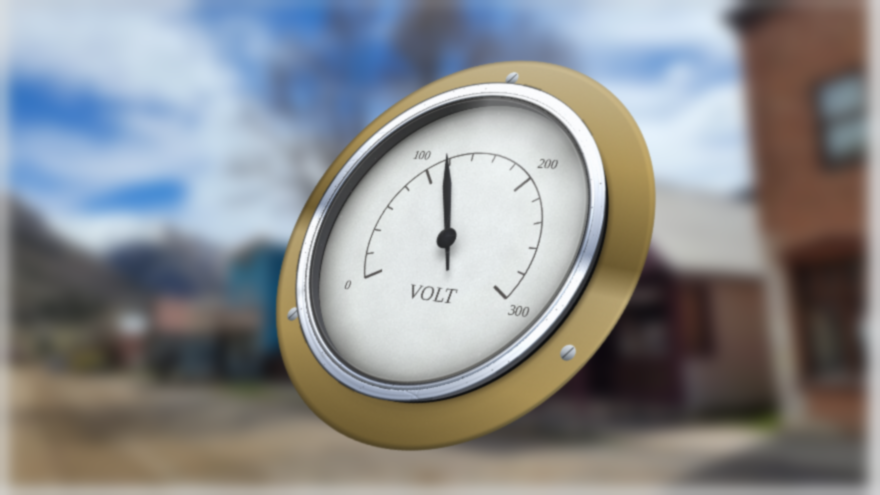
120 V
